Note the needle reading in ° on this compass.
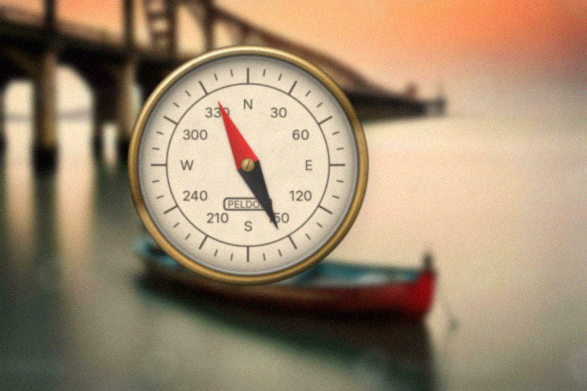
335 °
